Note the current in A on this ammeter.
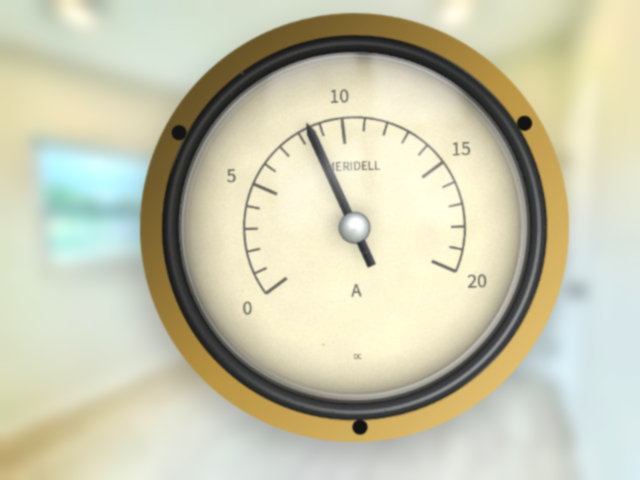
8.5 A
